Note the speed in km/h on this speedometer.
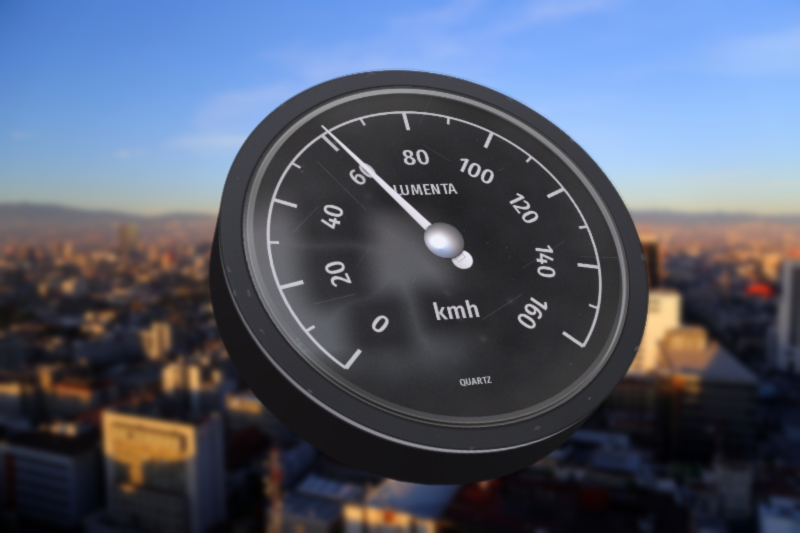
60 km/h
